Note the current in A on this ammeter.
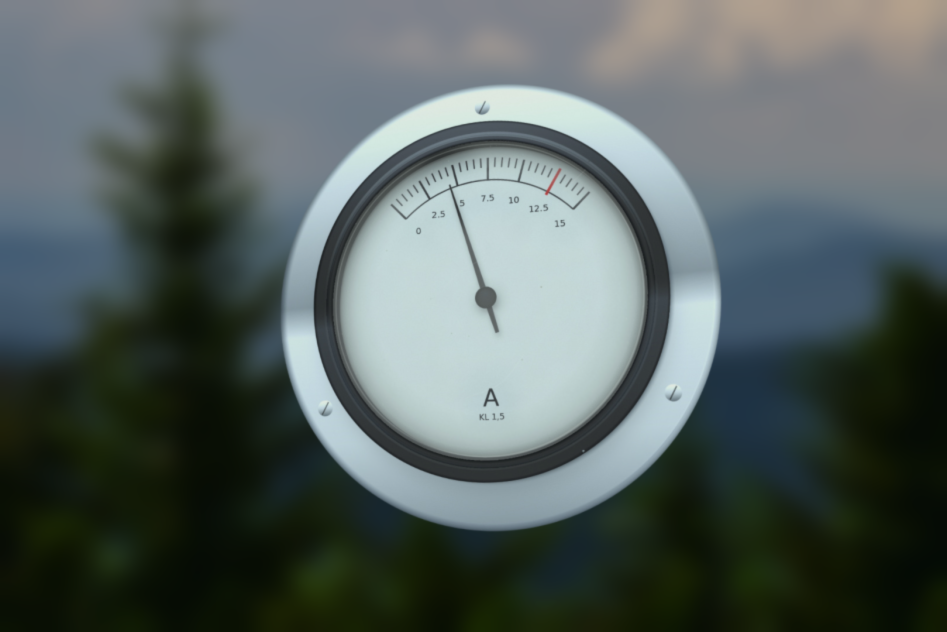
4.5 A
